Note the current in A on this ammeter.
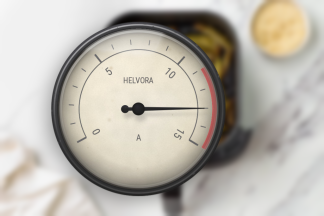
13 A
